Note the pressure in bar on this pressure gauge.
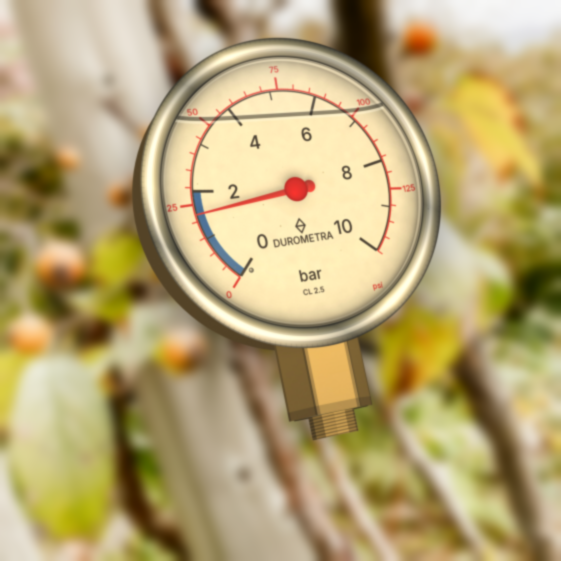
1.5 bar
